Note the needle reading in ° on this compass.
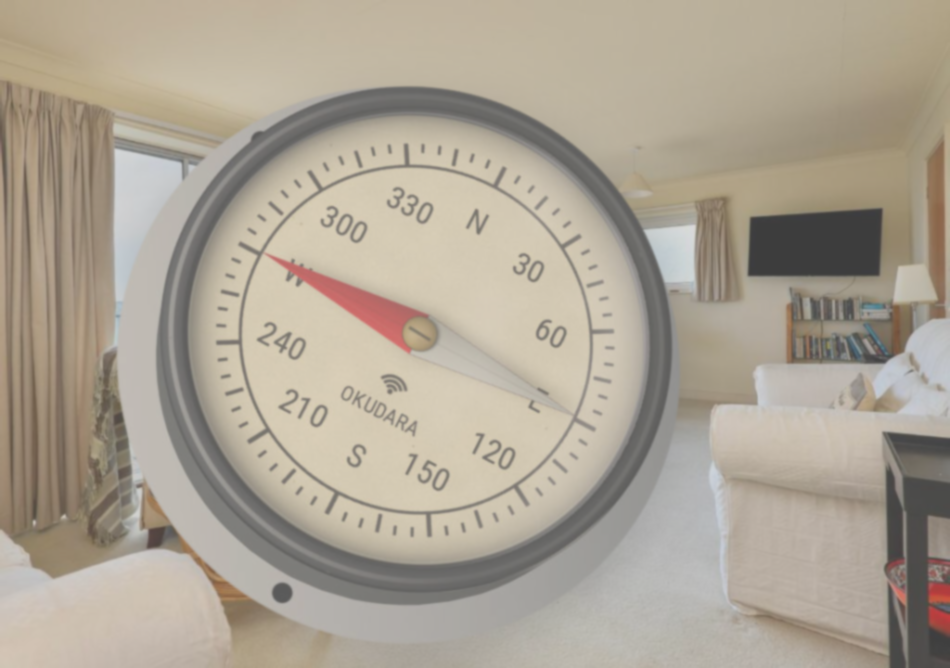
270 °
